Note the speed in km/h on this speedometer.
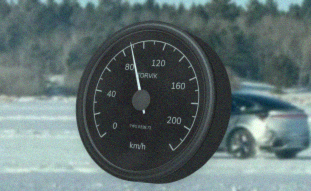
90 km/h
